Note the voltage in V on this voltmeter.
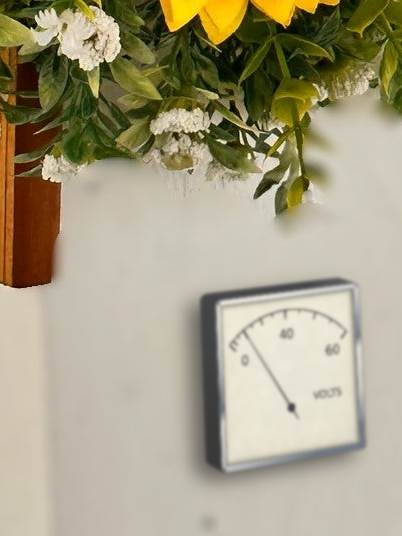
20 V
